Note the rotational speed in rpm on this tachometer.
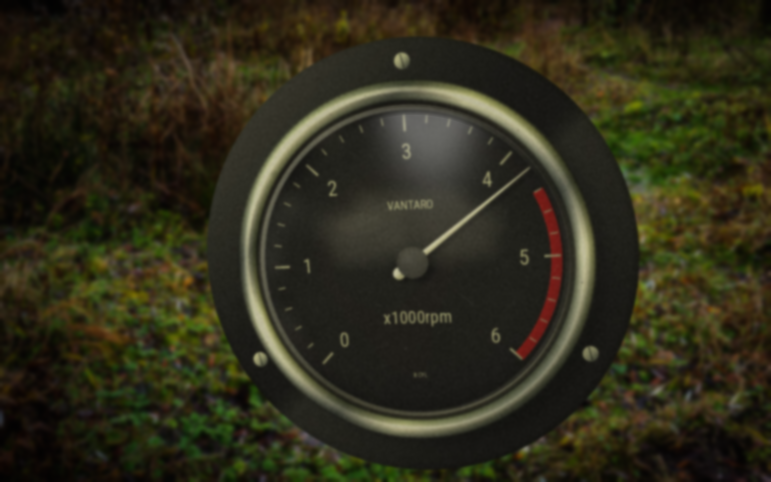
4200 rpm
